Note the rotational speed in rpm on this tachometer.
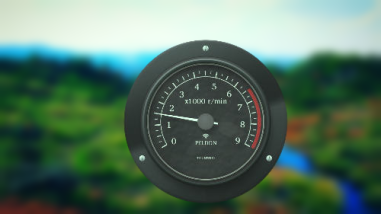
1500 rpm
